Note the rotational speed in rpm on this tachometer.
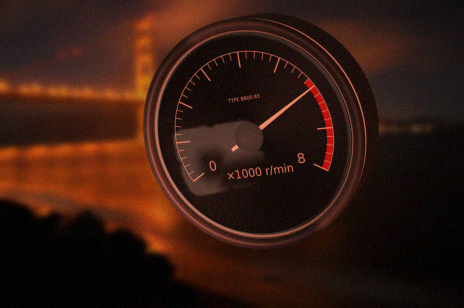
6000 rpm
